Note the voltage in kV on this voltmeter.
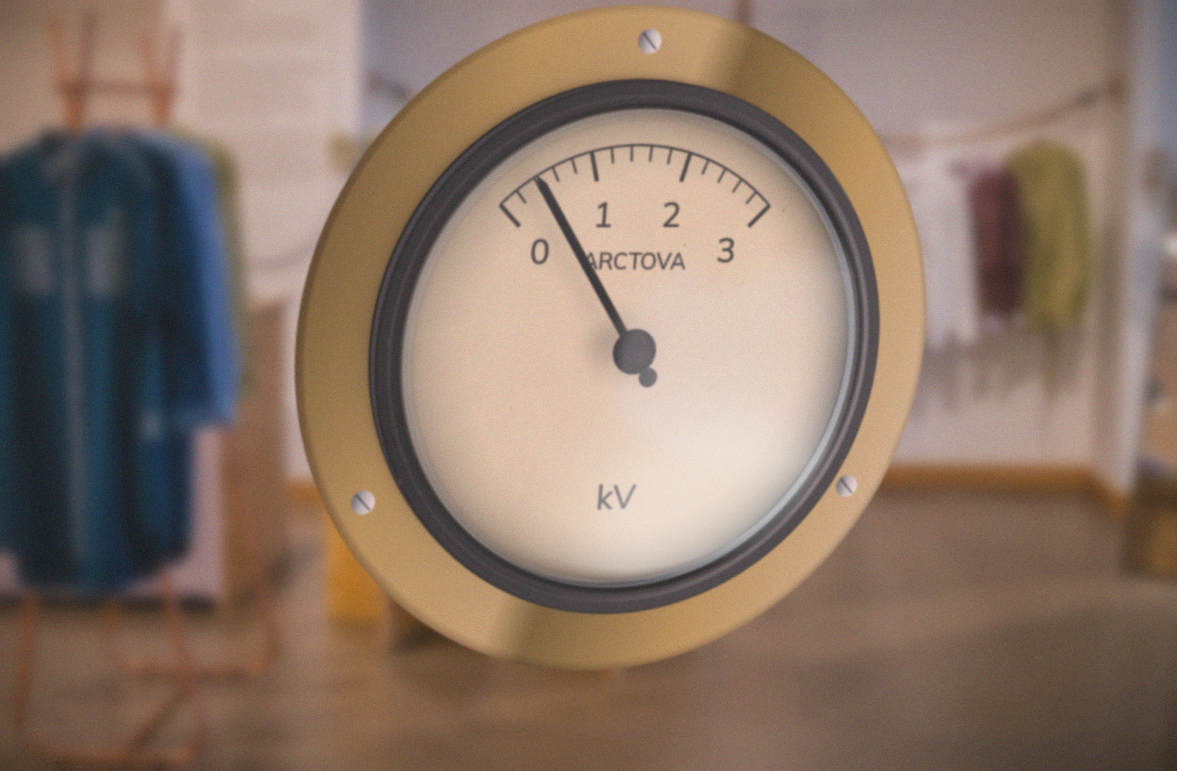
0.4 kV
